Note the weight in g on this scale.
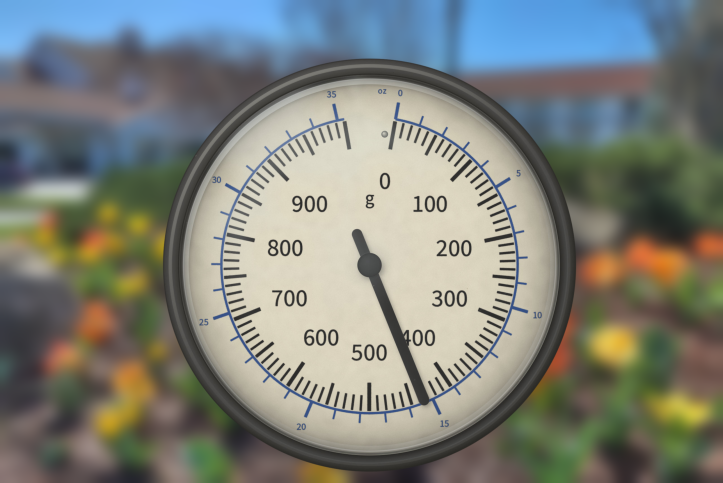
435 g
